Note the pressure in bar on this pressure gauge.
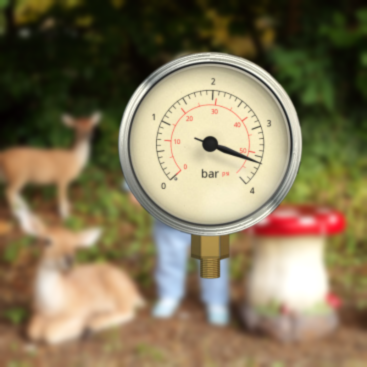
3.6 bar
